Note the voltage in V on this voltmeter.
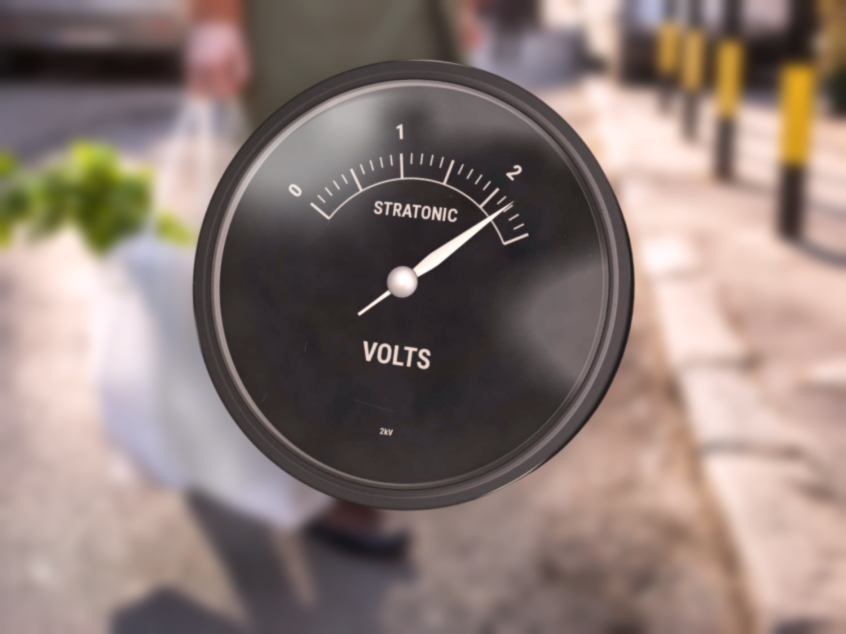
2.2 V
